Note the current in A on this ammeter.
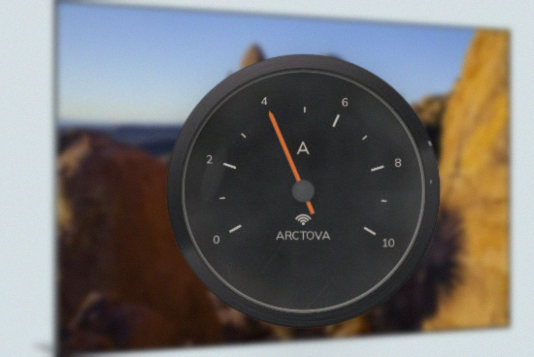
4 A
